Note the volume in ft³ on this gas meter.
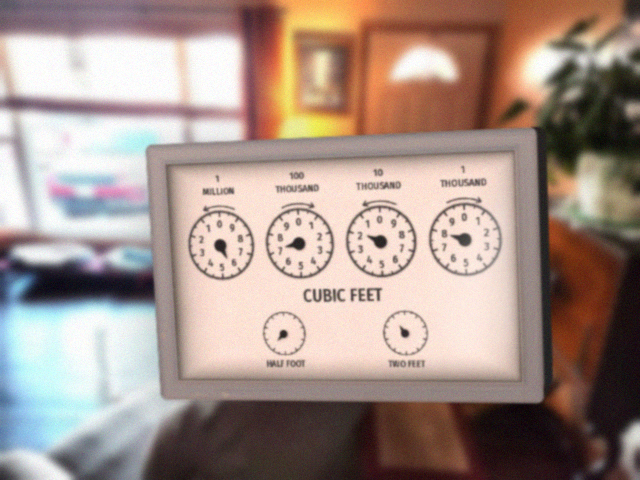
571800 ft³
